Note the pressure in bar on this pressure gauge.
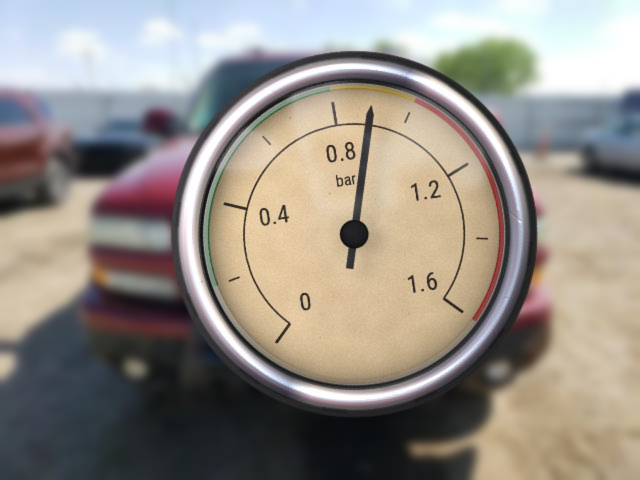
0.9 bar
